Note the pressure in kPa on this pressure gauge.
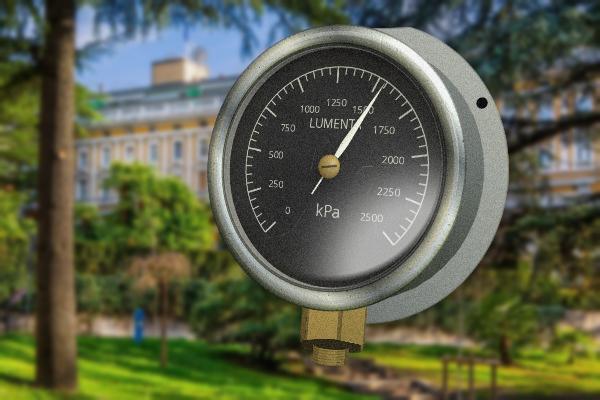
1550 kPa
